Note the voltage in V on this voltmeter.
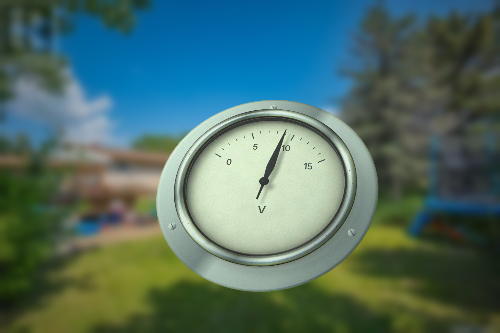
9 V
